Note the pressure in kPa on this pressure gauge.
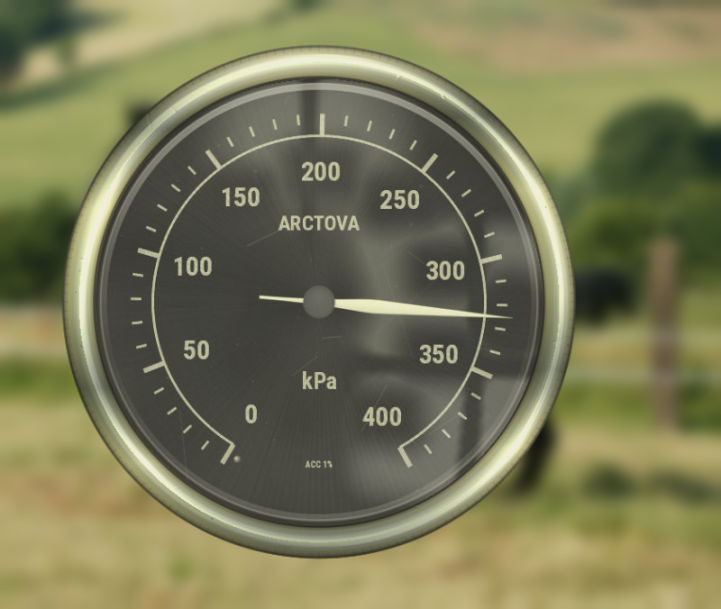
325 kPa
